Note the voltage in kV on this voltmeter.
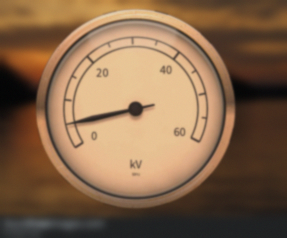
5 kV
